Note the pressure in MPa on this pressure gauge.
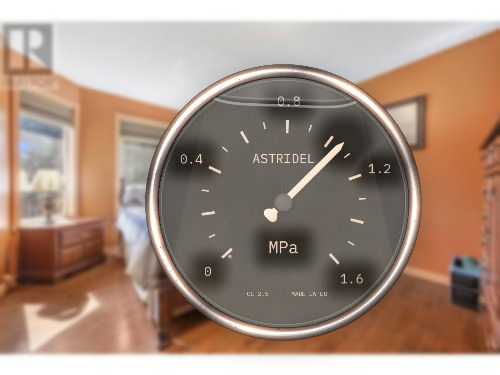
1.05 MPa
